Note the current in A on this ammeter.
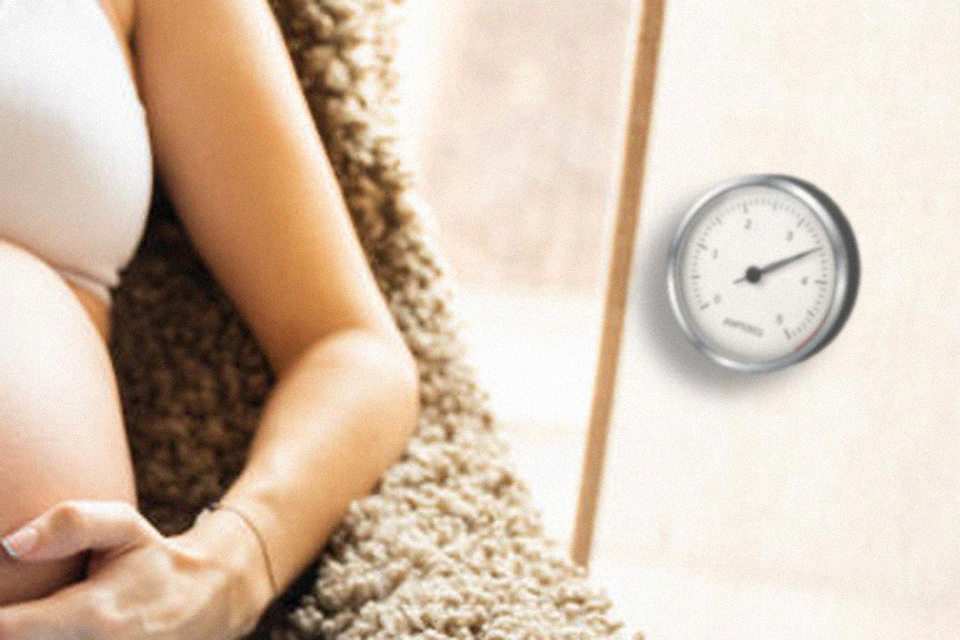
3.5 A
